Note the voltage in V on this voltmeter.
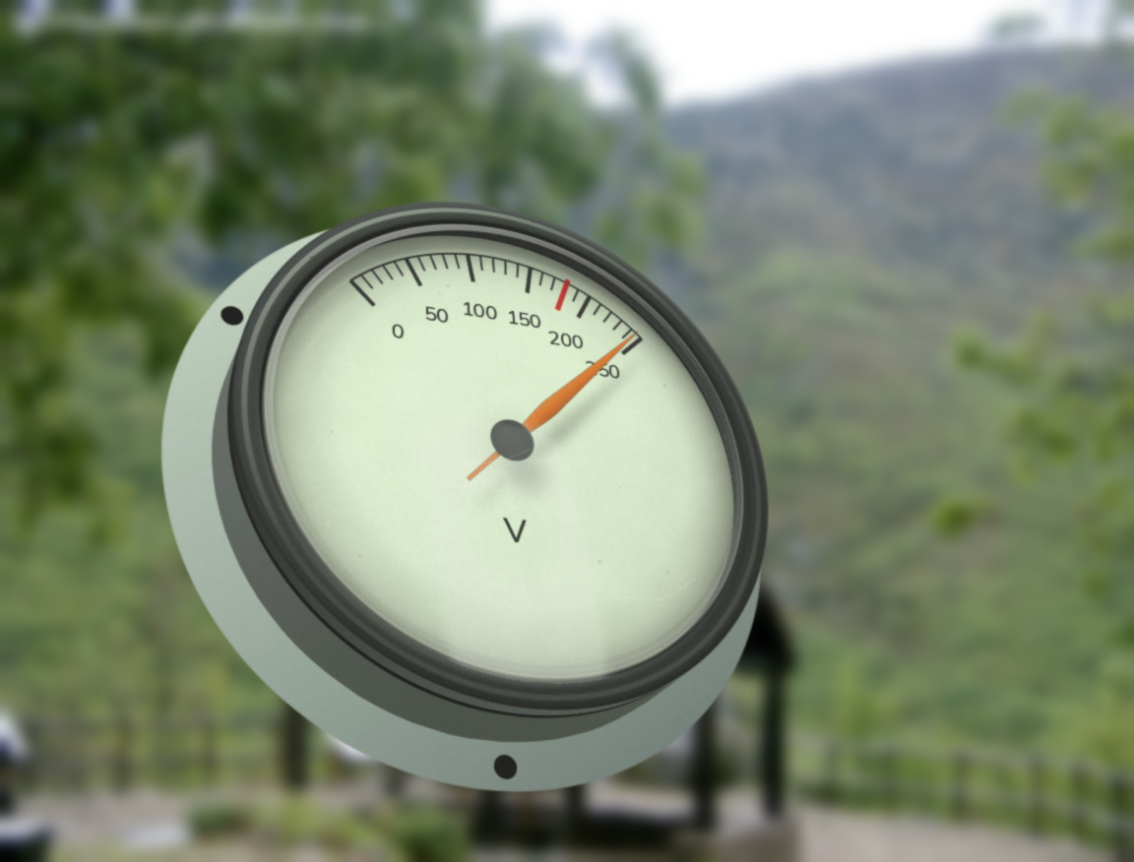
245 V
